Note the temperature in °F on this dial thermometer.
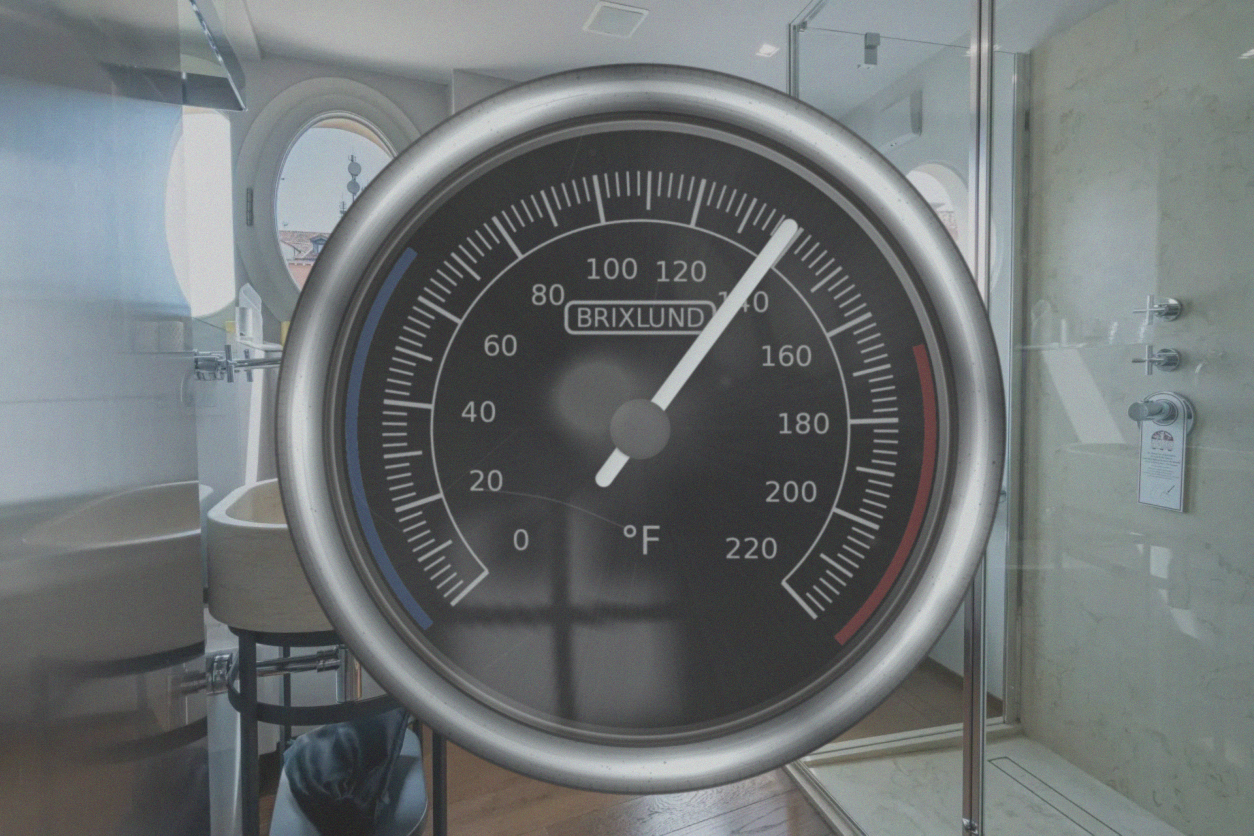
138 °F
